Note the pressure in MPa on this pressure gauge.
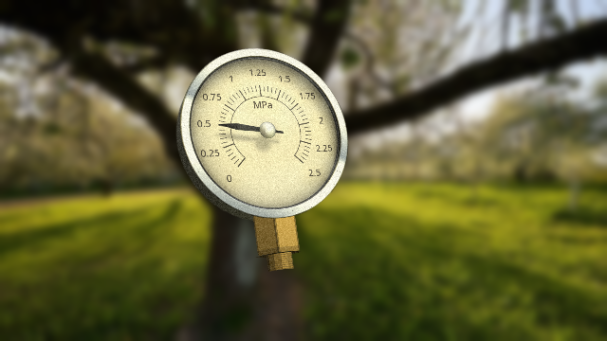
0.5 MPa
